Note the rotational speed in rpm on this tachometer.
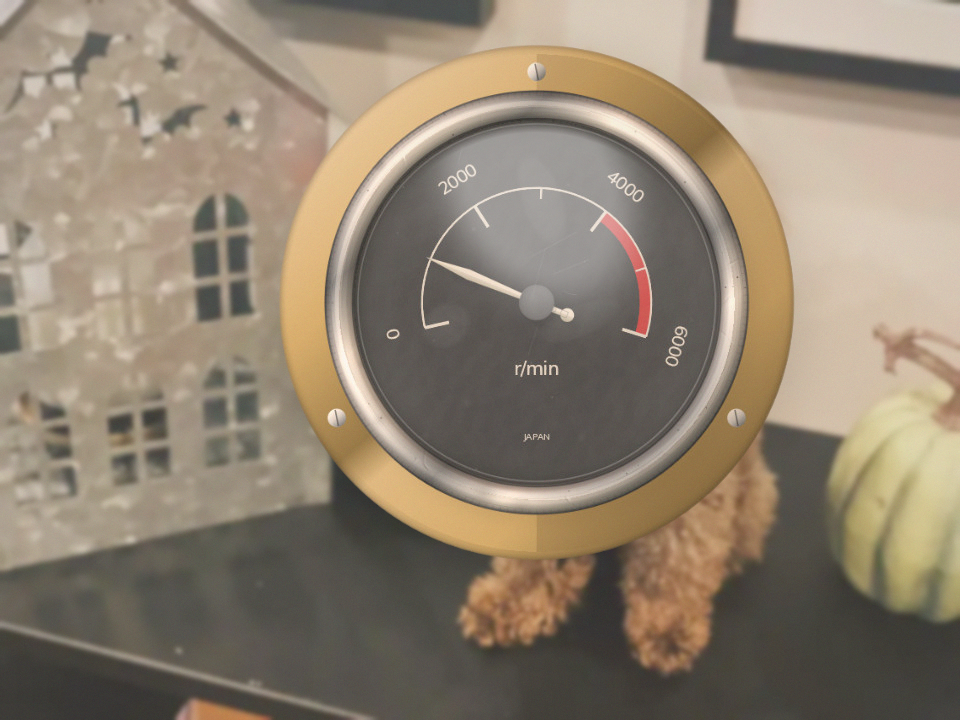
1000 rpm
